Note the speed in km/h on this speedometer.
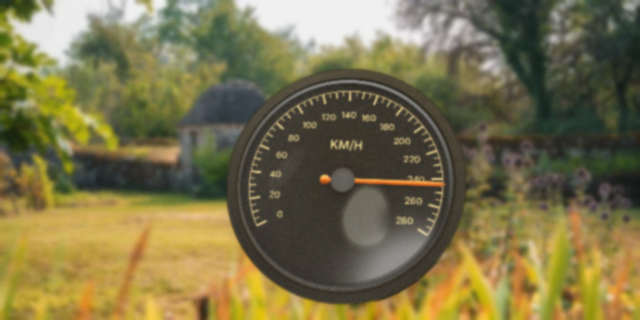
245 km/h
